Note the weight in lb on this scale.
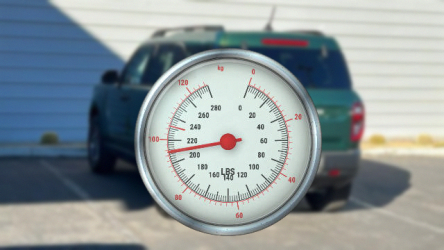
210 lb
